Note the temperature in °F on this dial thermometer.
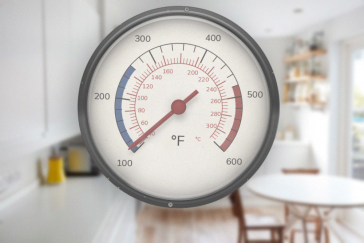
110 °F
